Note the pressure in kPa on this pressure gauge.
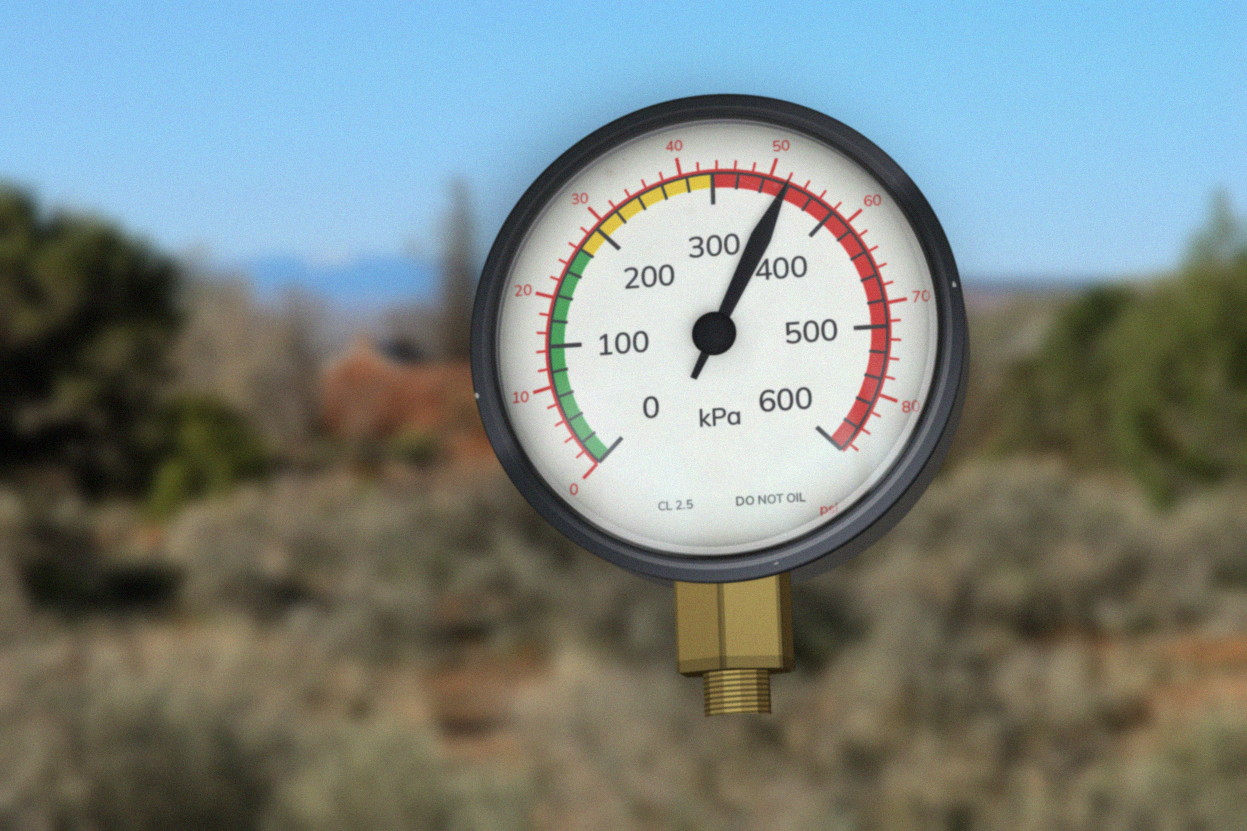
360 kPa
